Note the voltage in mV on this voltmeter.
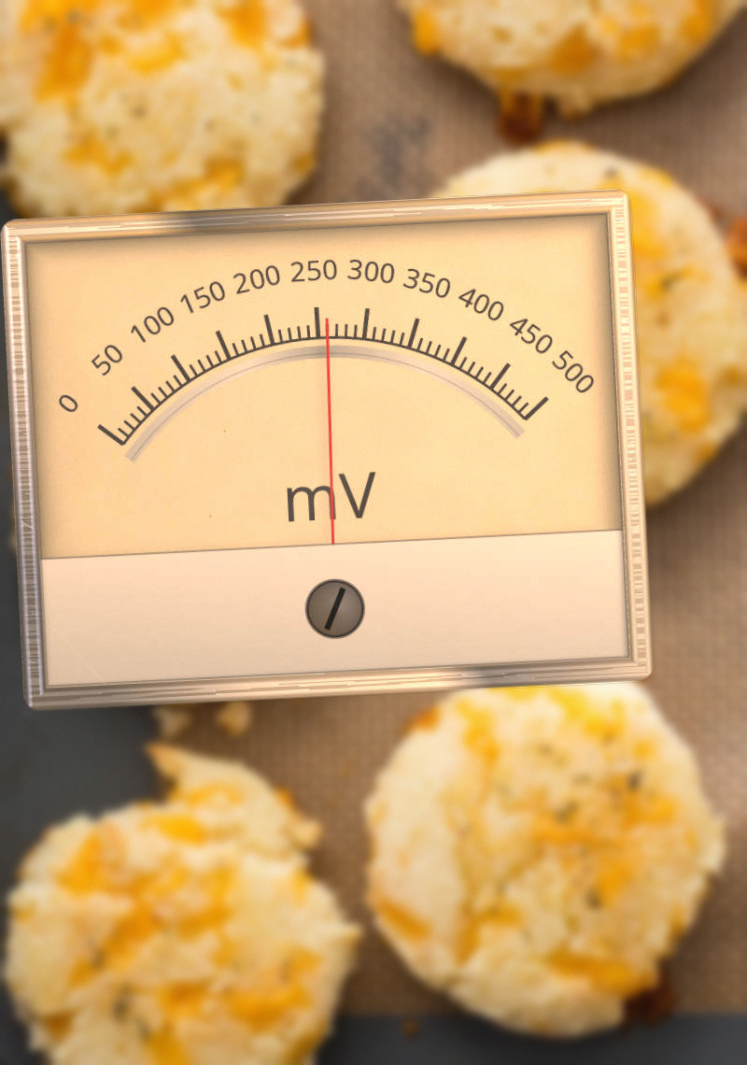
260 mV
